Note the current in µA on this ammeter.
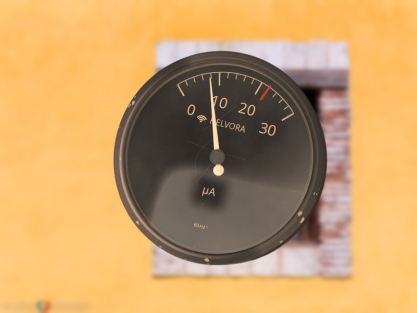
8 µA
